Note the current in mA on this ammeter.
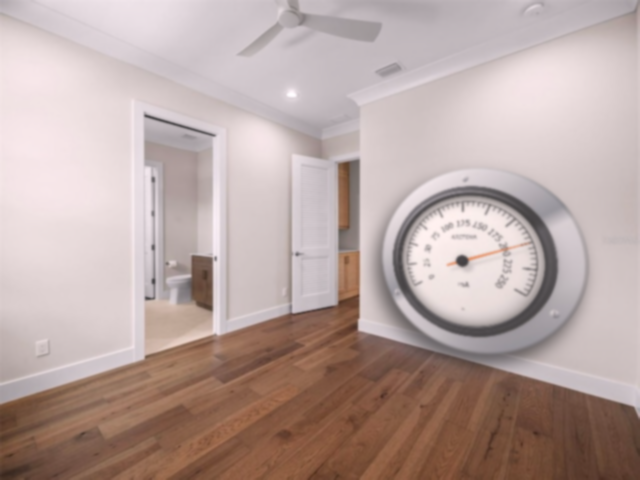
200 mA
